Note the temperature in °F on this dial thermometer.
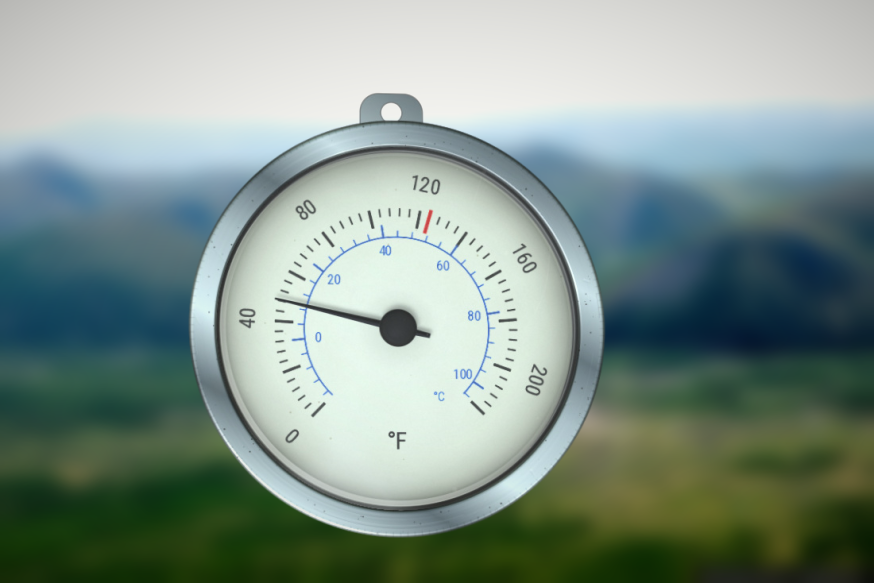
48 °F
